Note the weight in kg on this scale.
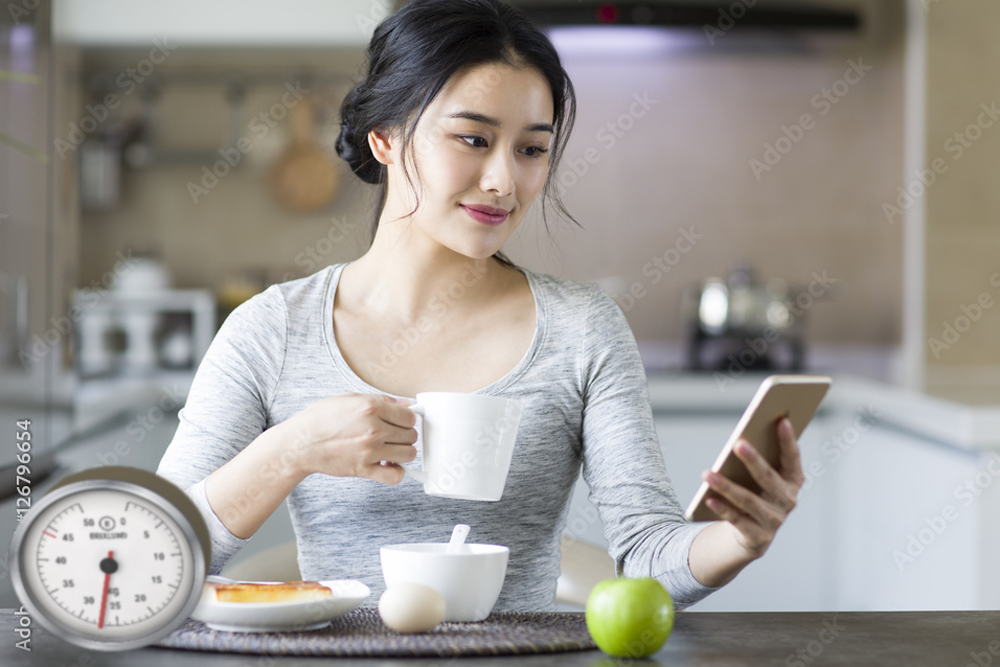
27 kg
